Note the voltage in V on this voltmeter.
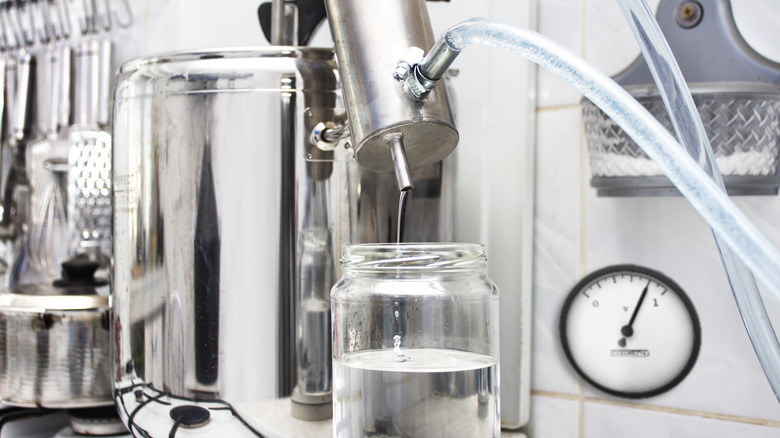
0.8 V
